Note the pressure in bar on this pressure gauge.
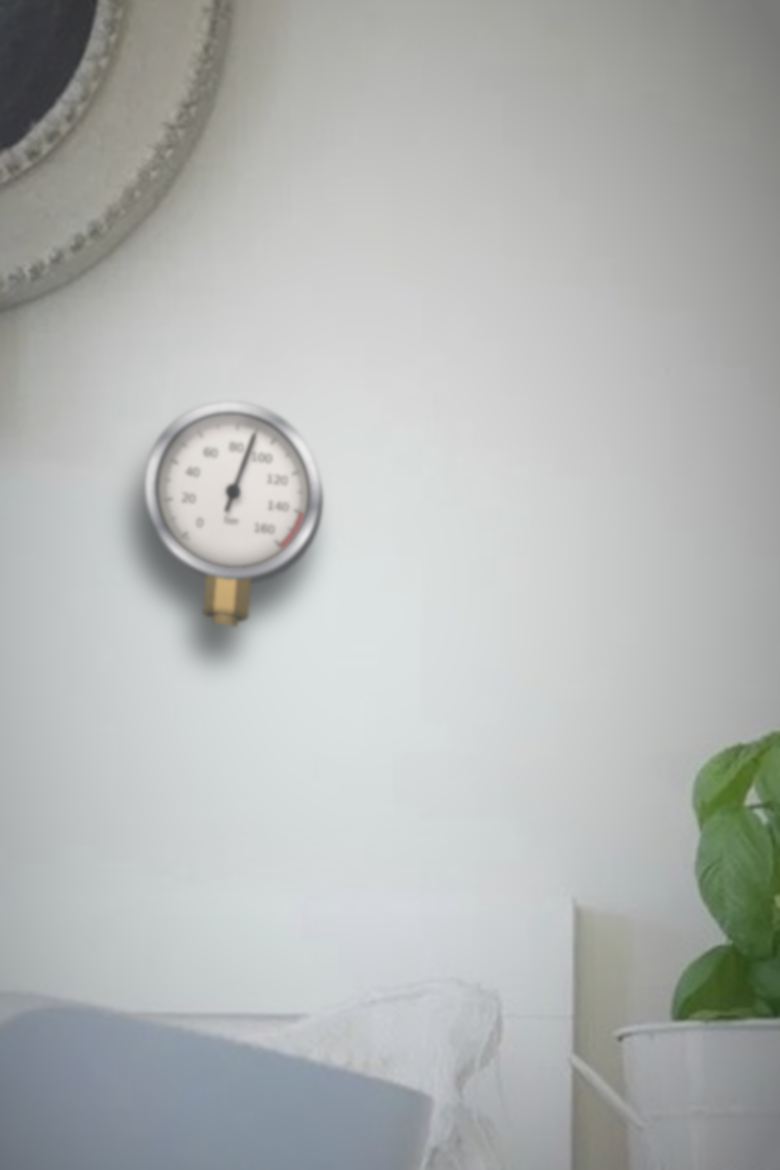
90 bar
